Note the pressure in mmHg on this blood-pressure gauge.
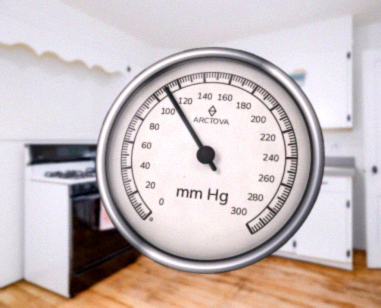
110 mmHg
